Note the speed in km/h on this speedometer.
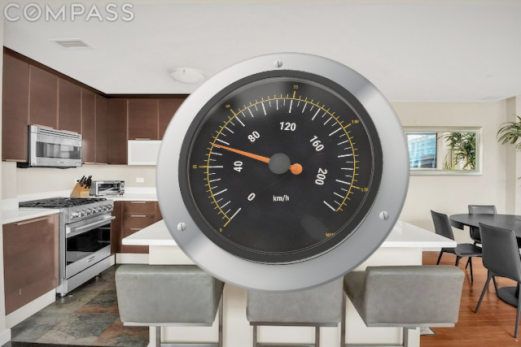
55 km/h
